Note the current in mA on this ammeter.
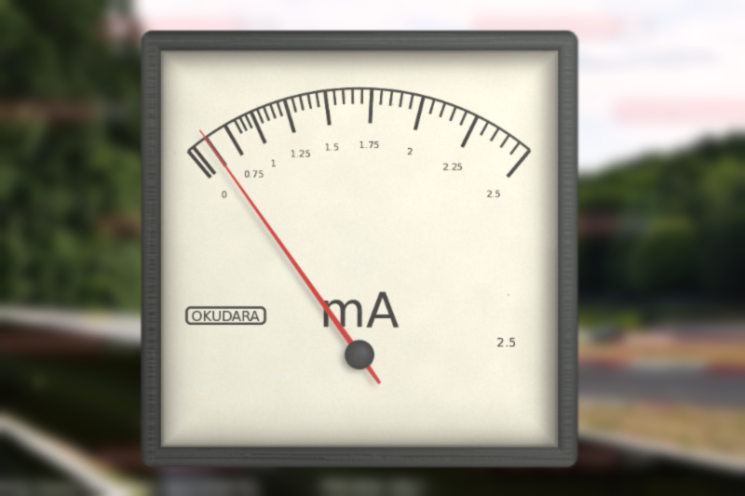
0.5 mA
